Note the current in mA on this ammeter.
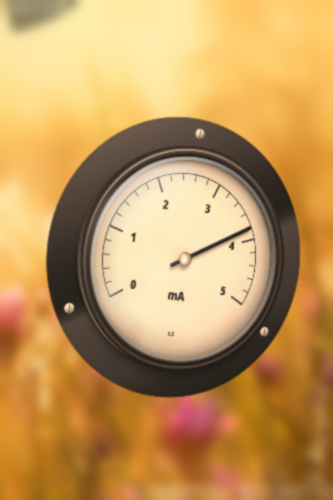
3.8 mA
